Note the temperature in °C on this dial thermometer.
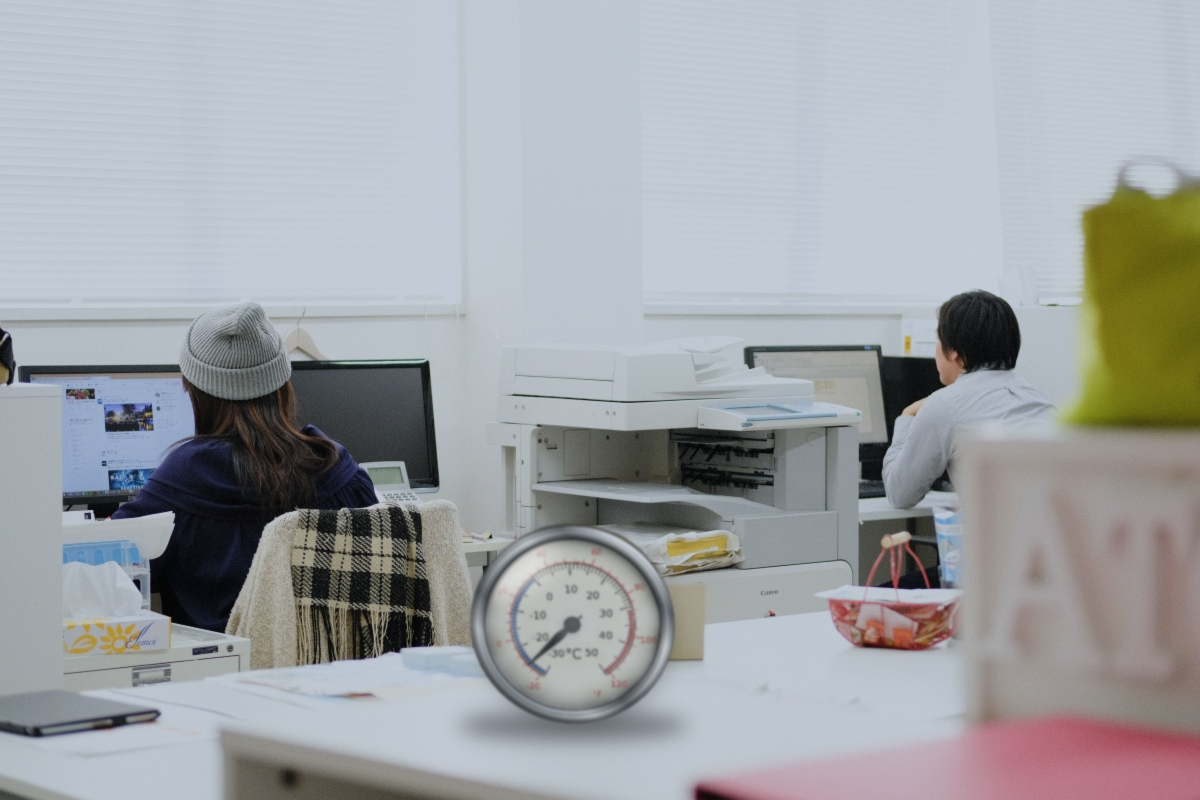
-25 °C
